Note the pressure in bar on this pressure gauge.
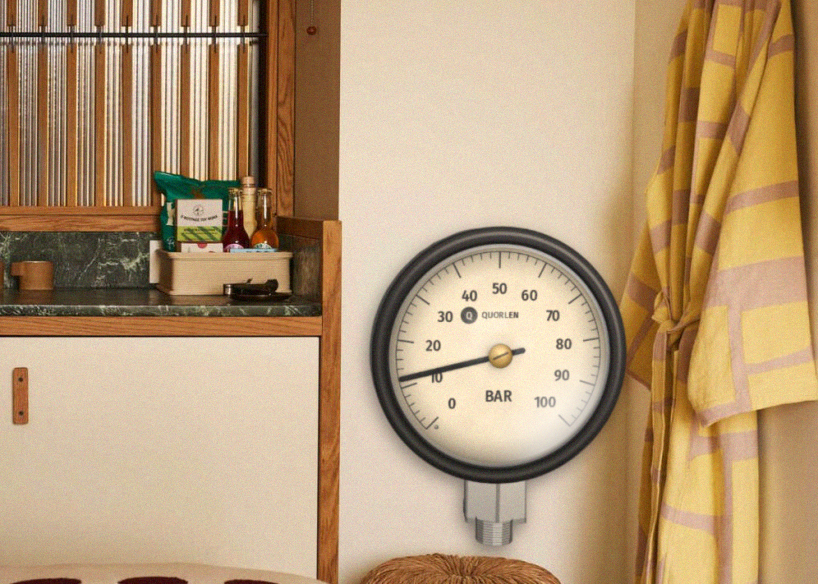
12 bar
